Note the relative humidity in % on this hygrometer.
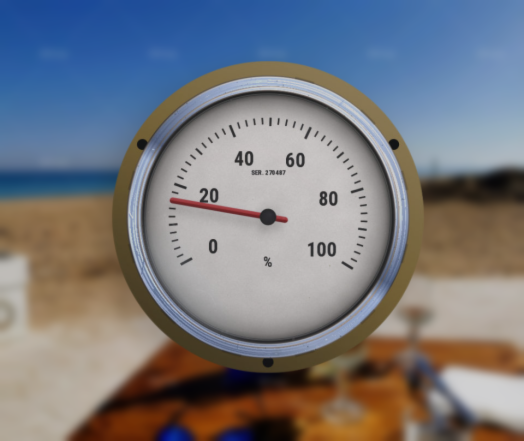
16 %
